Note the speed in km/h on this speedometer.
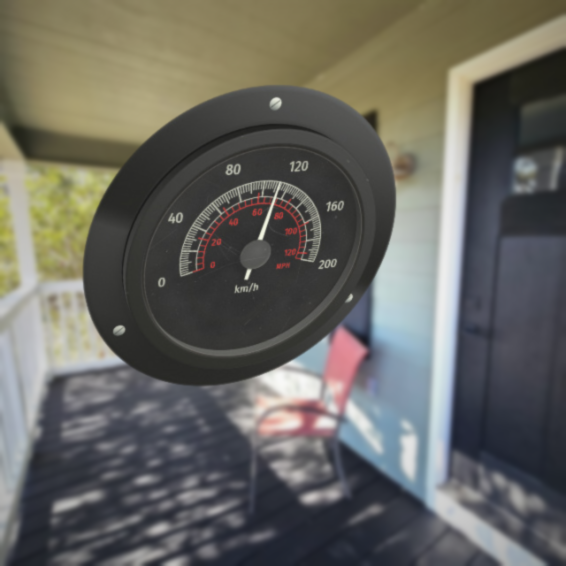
110 km/h
